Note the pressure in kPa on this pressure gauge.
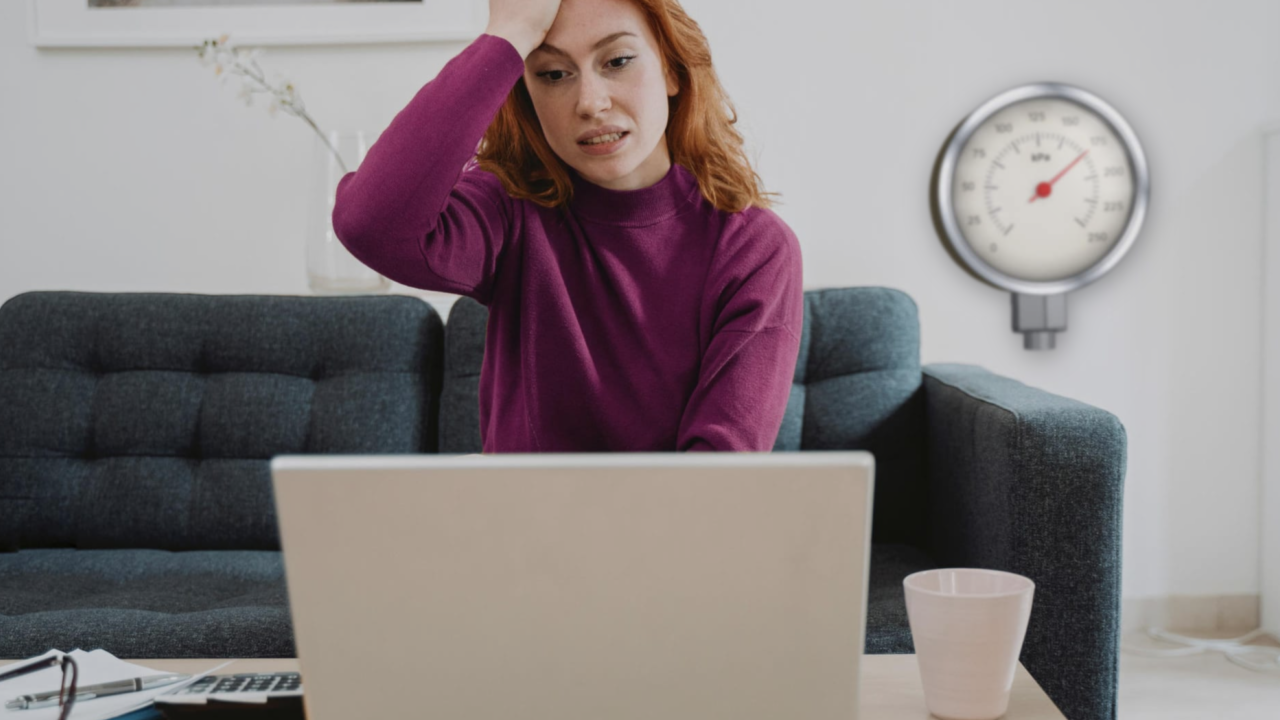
175 kPa
